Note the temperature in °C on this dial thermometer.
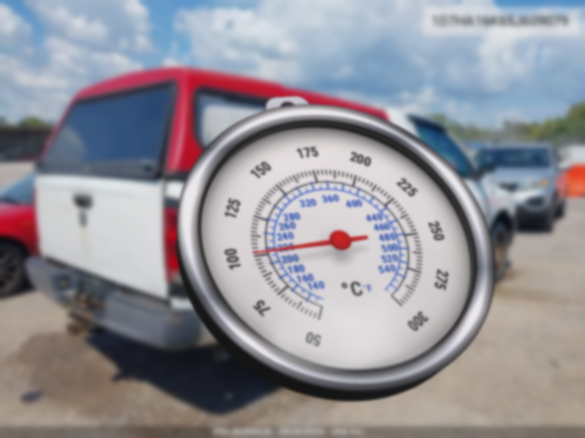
100 °C
